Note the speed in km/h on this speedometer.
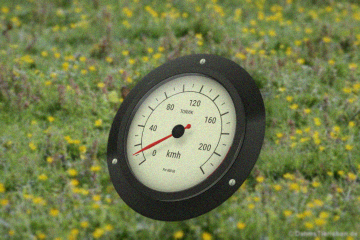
10 km/h
